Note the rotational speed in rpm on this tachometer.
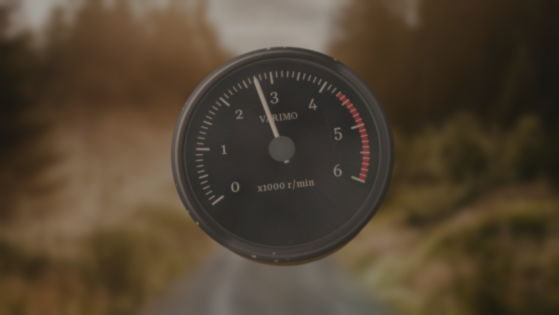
2700 rpm
